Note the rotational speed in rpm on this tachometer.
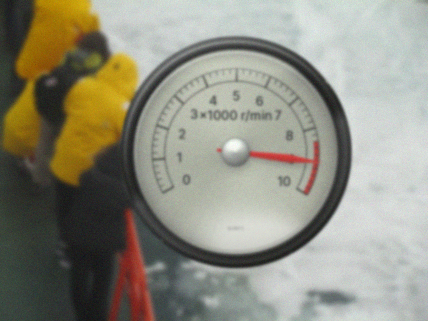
9000 rpm
